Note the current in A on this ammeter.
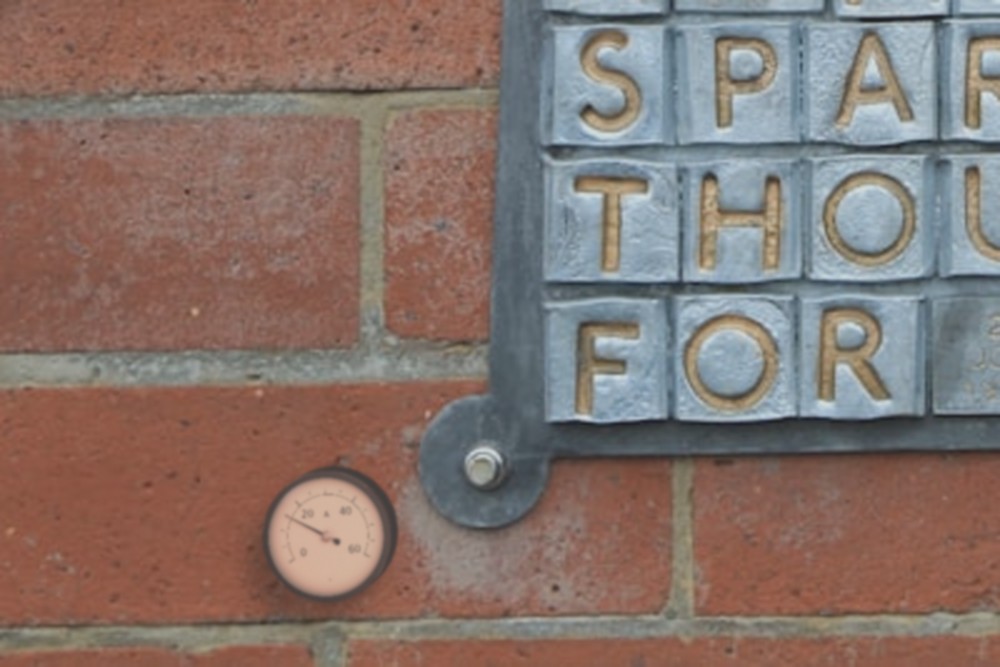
15 A
